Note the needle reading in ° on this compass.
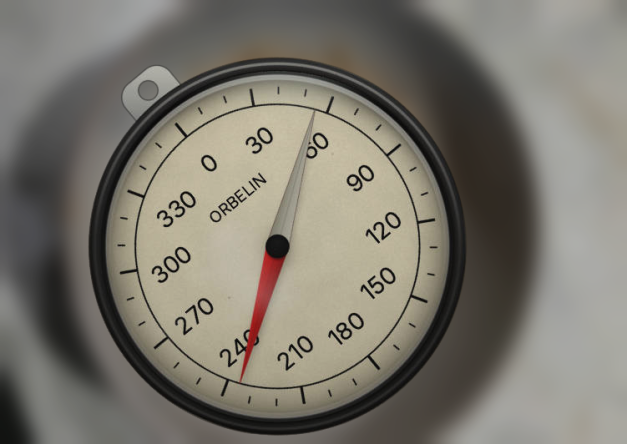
235 °
